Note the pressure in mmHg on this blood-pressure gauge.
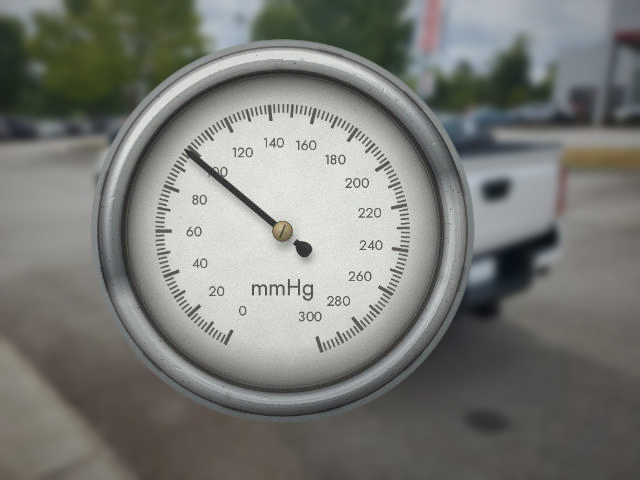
98 mmHg
